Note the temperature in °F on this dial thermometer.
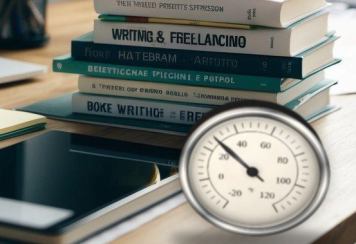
28 °F
